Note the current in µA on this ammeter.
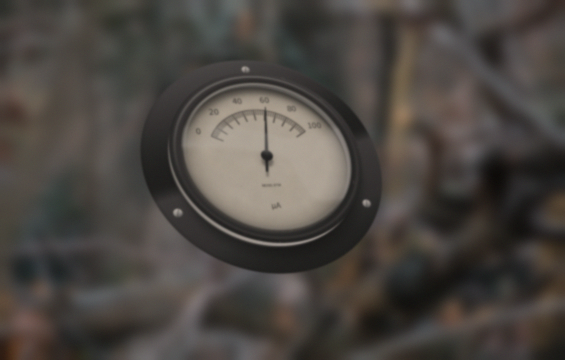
60 µA
